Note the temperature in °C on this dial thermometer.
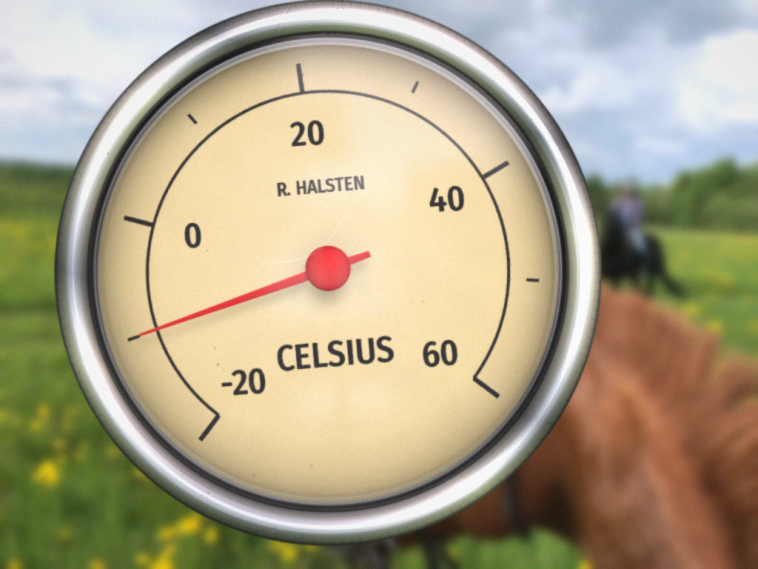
-10 °C
